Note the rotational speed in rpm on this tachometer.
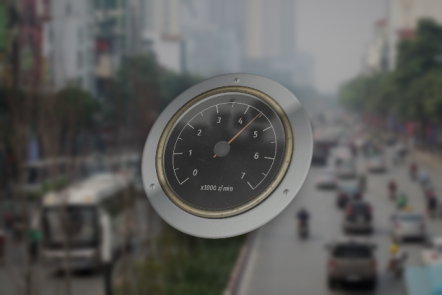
4500 rpm
